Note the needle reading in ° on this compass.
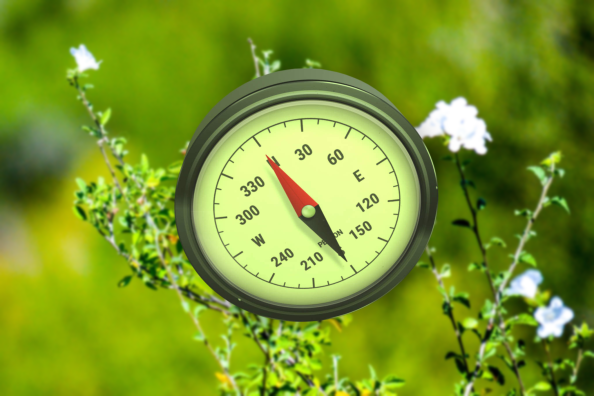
0 °
